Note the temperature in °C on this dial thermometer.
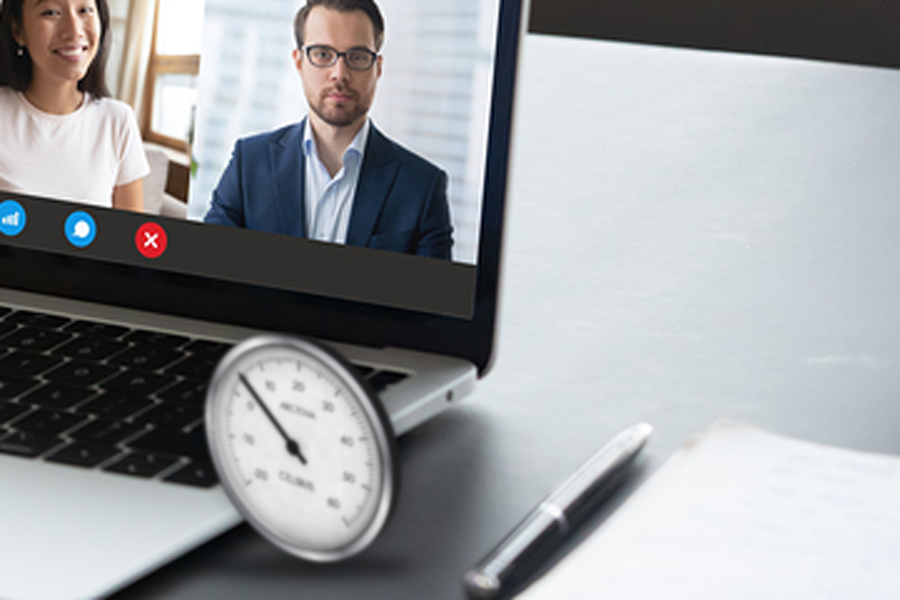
5 °C
